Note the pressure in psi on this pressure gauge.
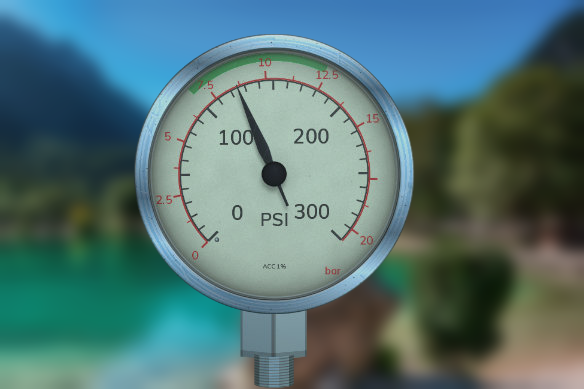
125 psi
